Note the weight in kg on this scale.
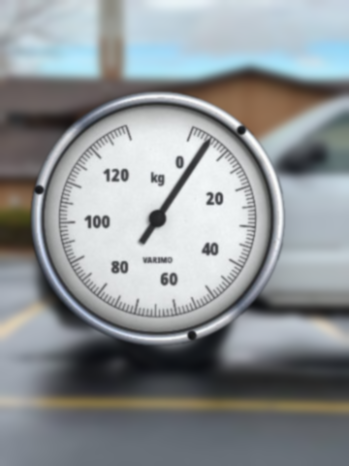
5 kg
